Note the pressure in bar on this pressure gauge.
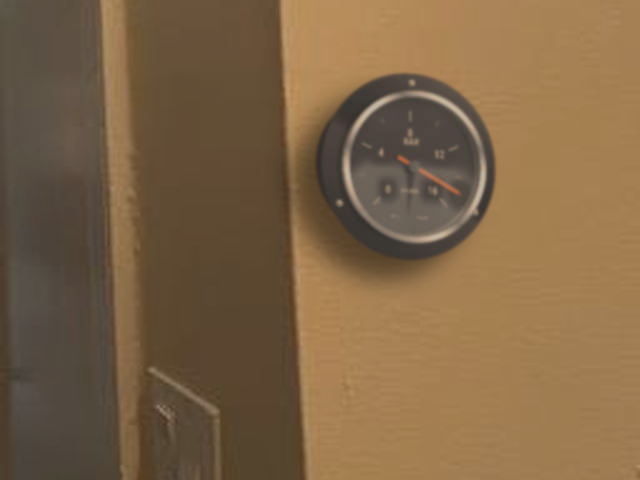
15 bar
